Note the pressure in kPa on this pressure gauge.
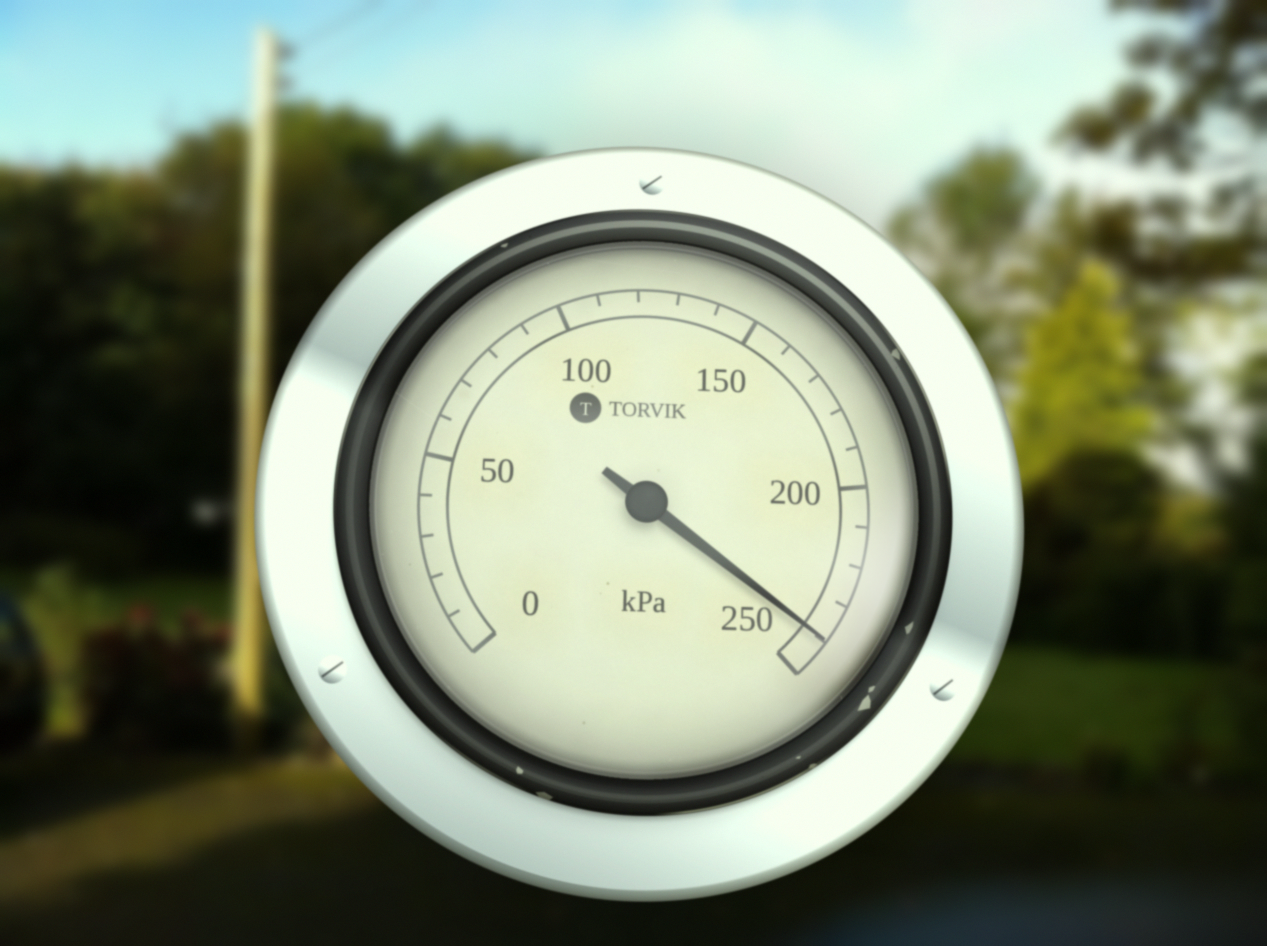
240 kPa
